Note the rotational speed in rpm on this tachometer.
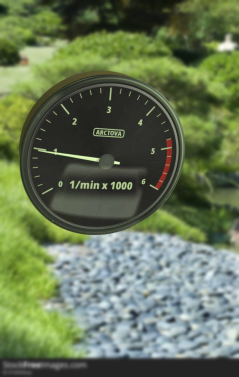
1000 rpm
